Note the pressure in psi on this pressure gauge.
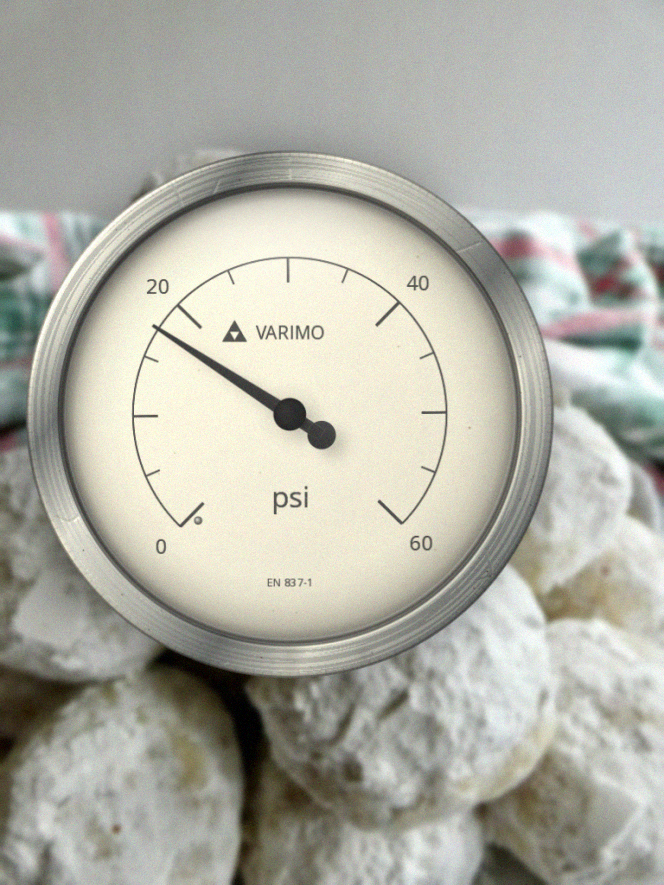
17.5 psi
